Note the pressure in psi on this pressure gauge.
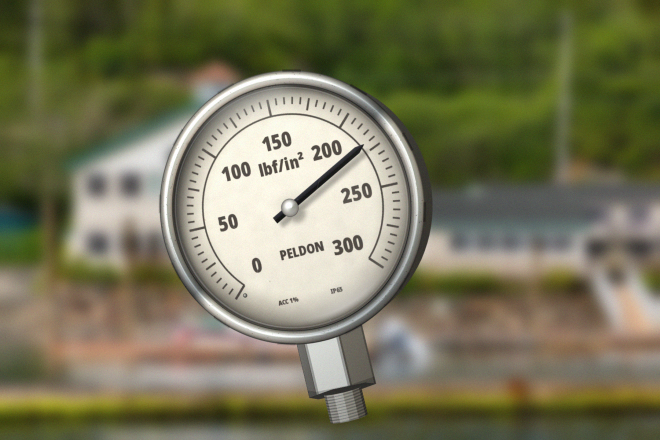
220 psi
